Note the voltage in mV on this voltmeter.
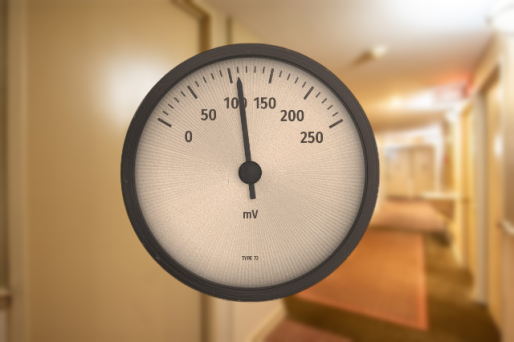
110 mV
